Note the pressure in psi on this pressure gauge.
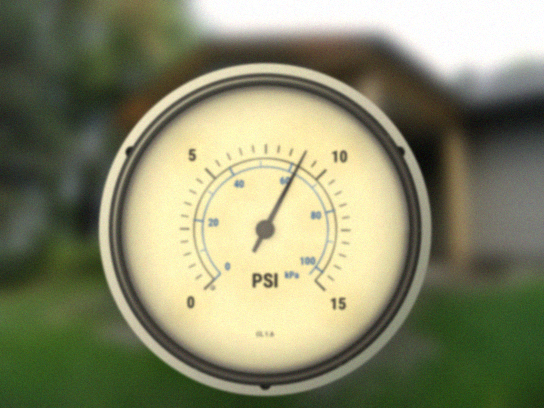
9 psi
